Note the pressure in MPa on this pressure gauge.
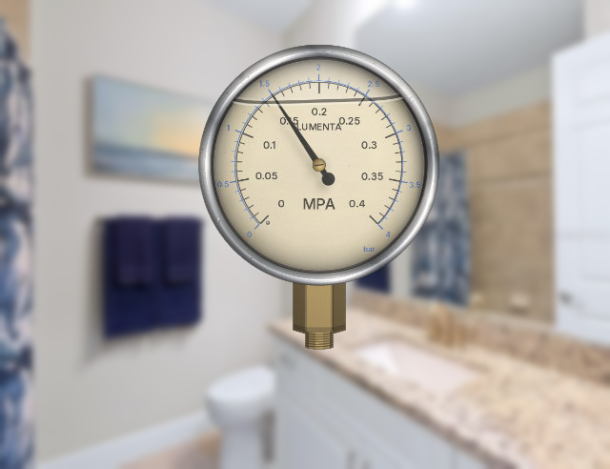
0.15 MPa
